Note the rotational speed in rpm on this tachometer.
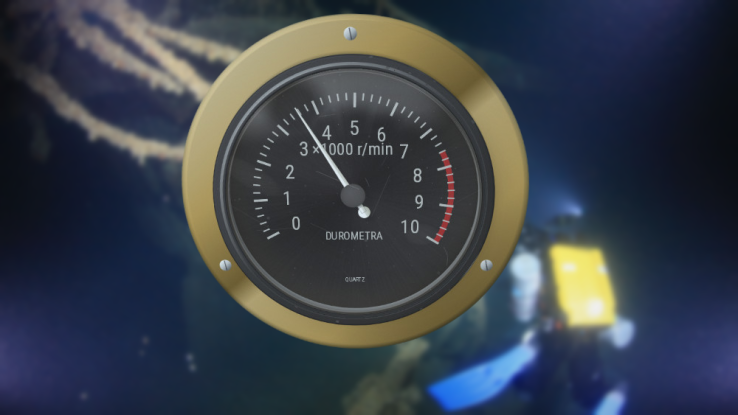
3600 rpm
